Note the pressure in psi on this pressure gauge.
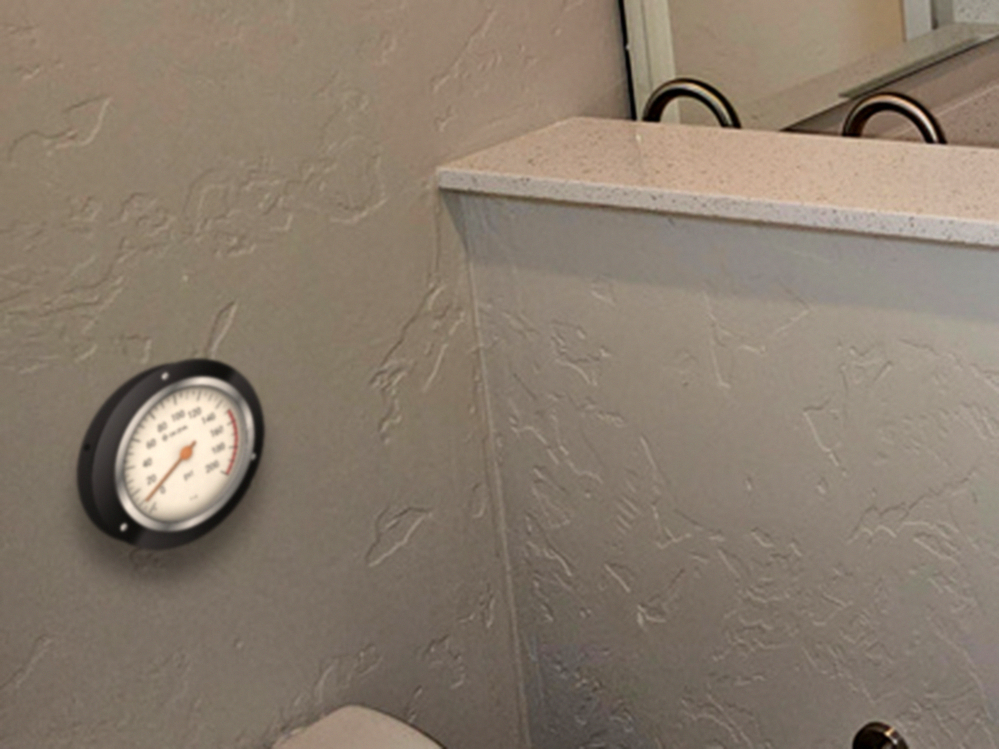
10 psi
